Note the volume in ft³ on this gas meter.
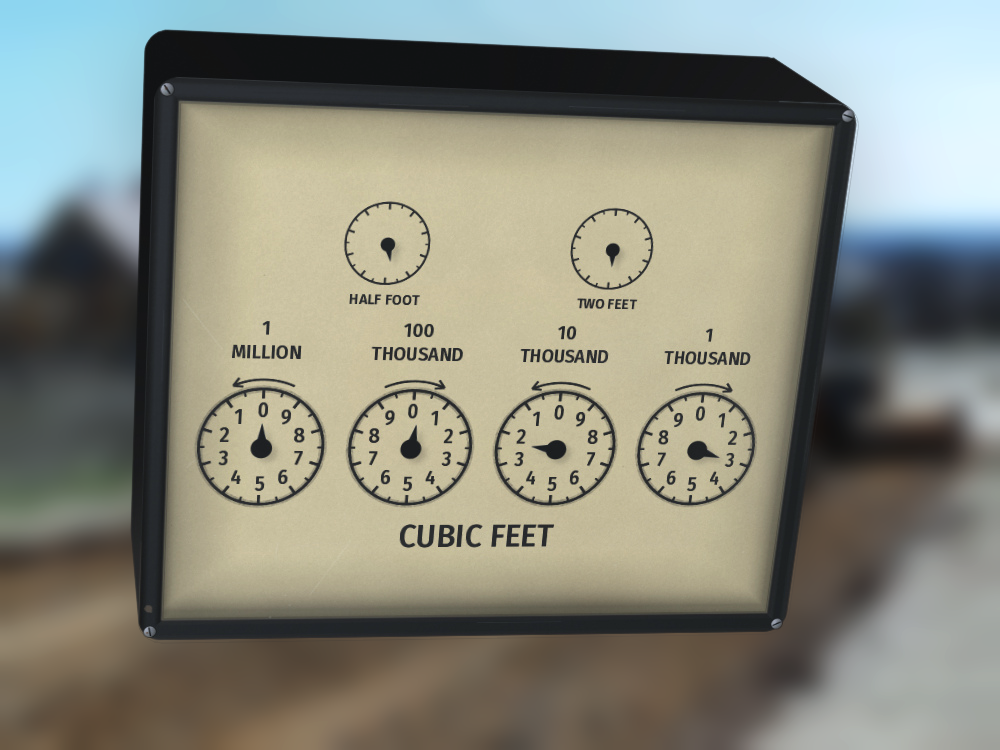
2300 ft³
